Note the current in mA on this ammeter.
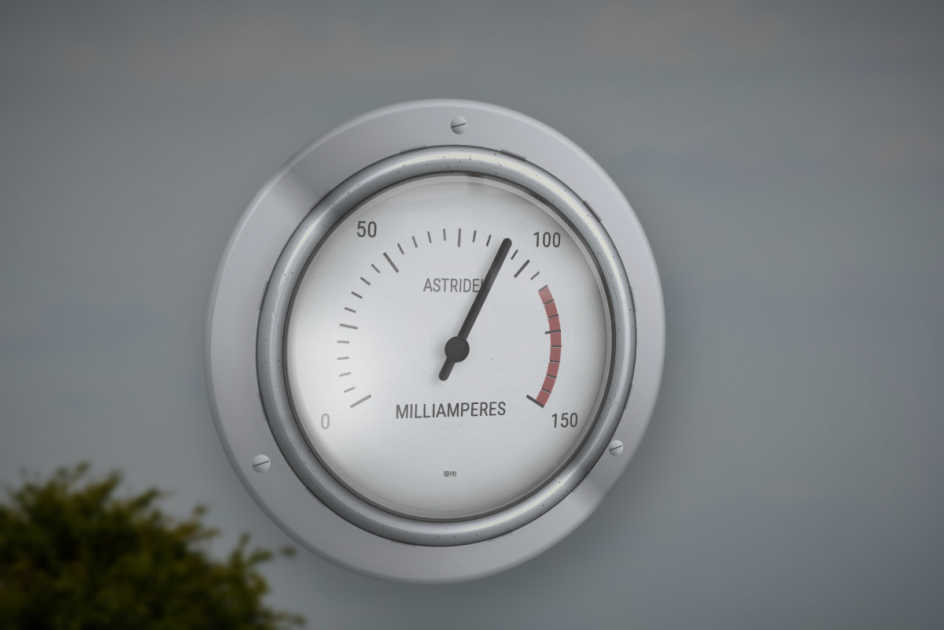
90 mA
